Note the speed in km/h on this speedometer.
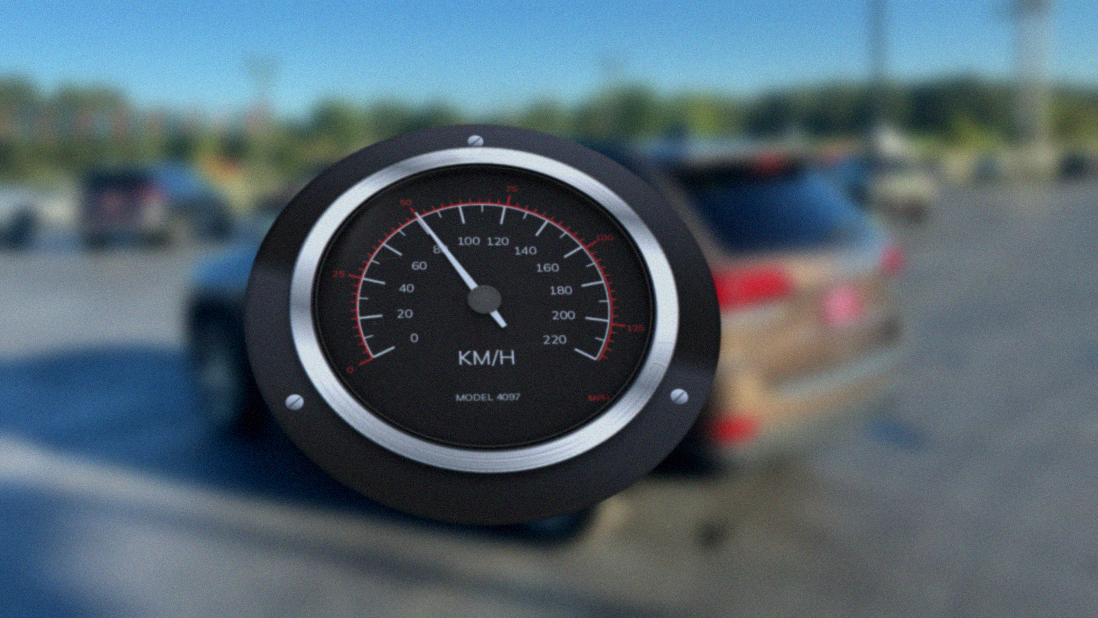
80 km/h
